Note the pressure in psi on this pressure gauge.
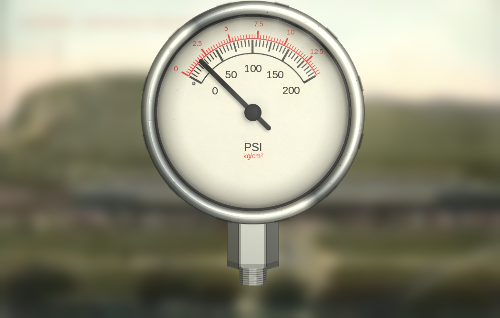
25 psi
